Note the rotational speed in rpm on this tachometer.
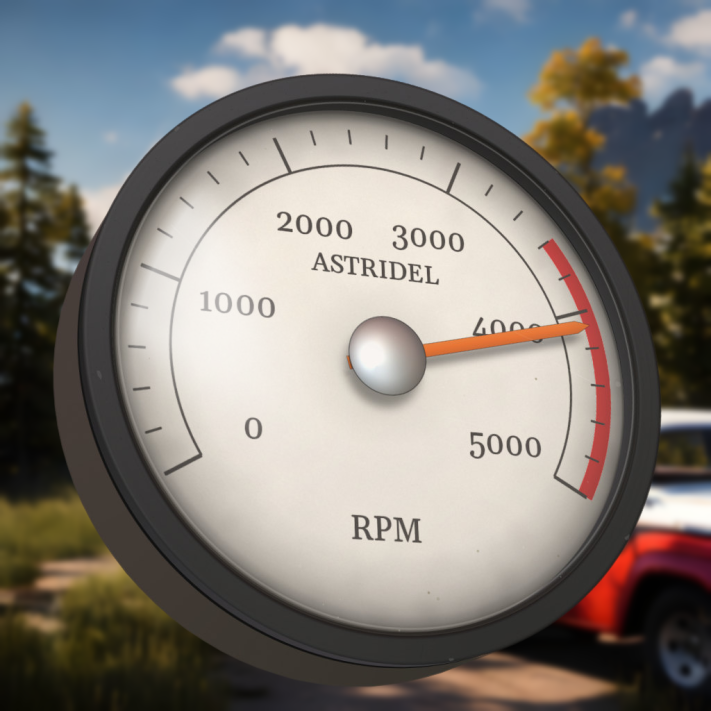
4100 rpm
